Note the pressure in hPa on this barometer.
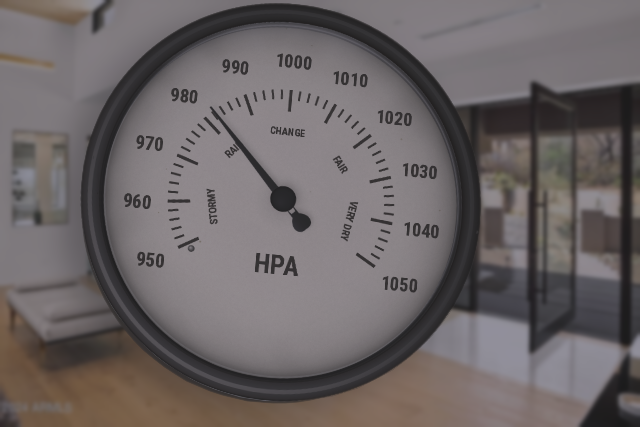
982 hPa
